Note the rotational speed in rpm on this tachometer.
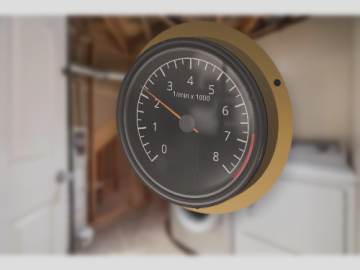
2250 rpm
